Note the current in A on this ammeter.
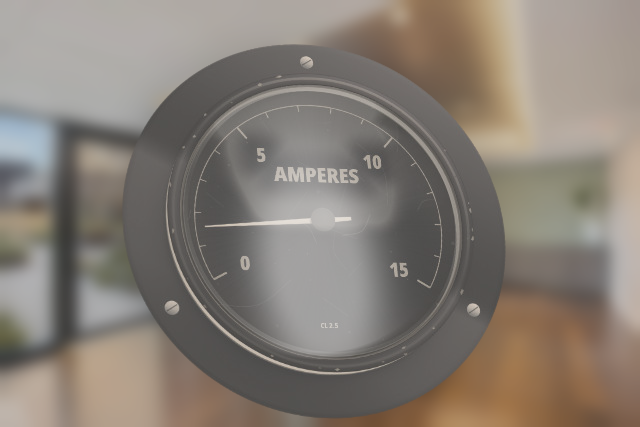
1.5 A
